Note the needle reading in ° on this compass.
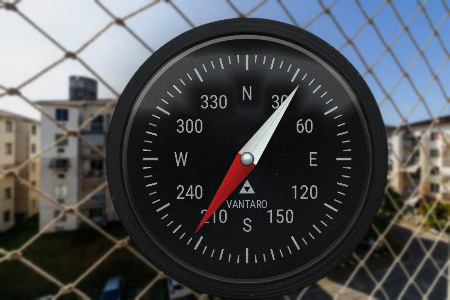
215 °
